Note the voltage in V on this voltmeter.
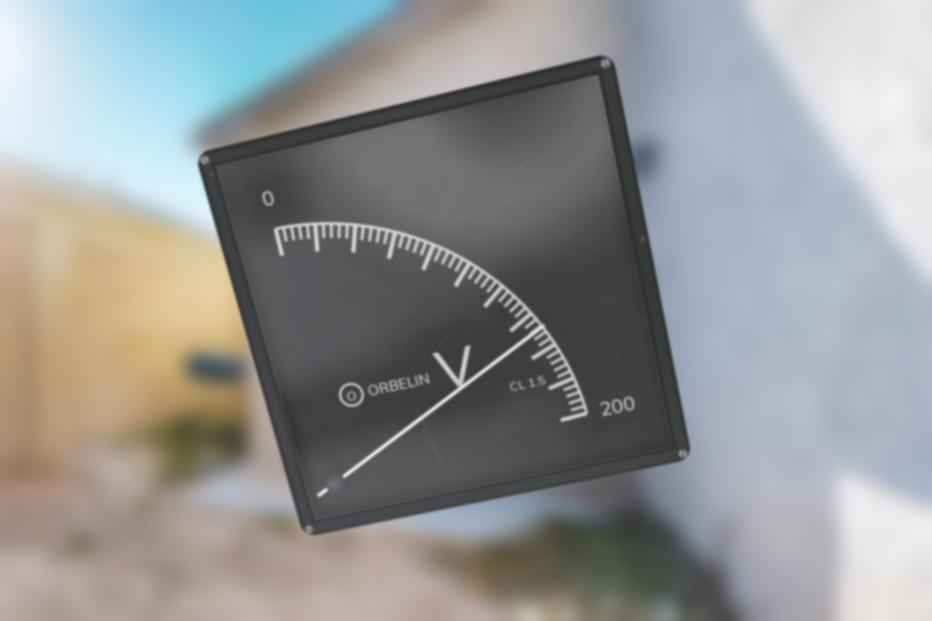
148 V
